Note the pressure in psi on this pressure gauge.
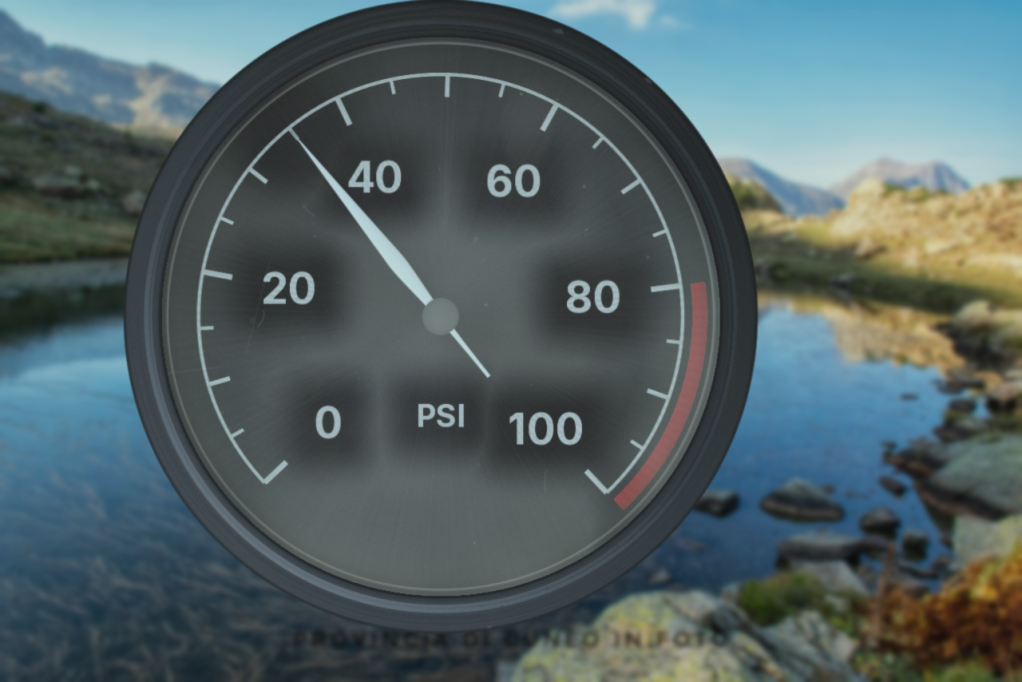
35 psi
